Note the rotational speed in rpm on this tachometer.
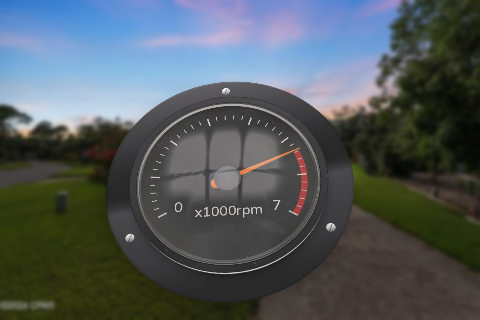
5400 rpm
